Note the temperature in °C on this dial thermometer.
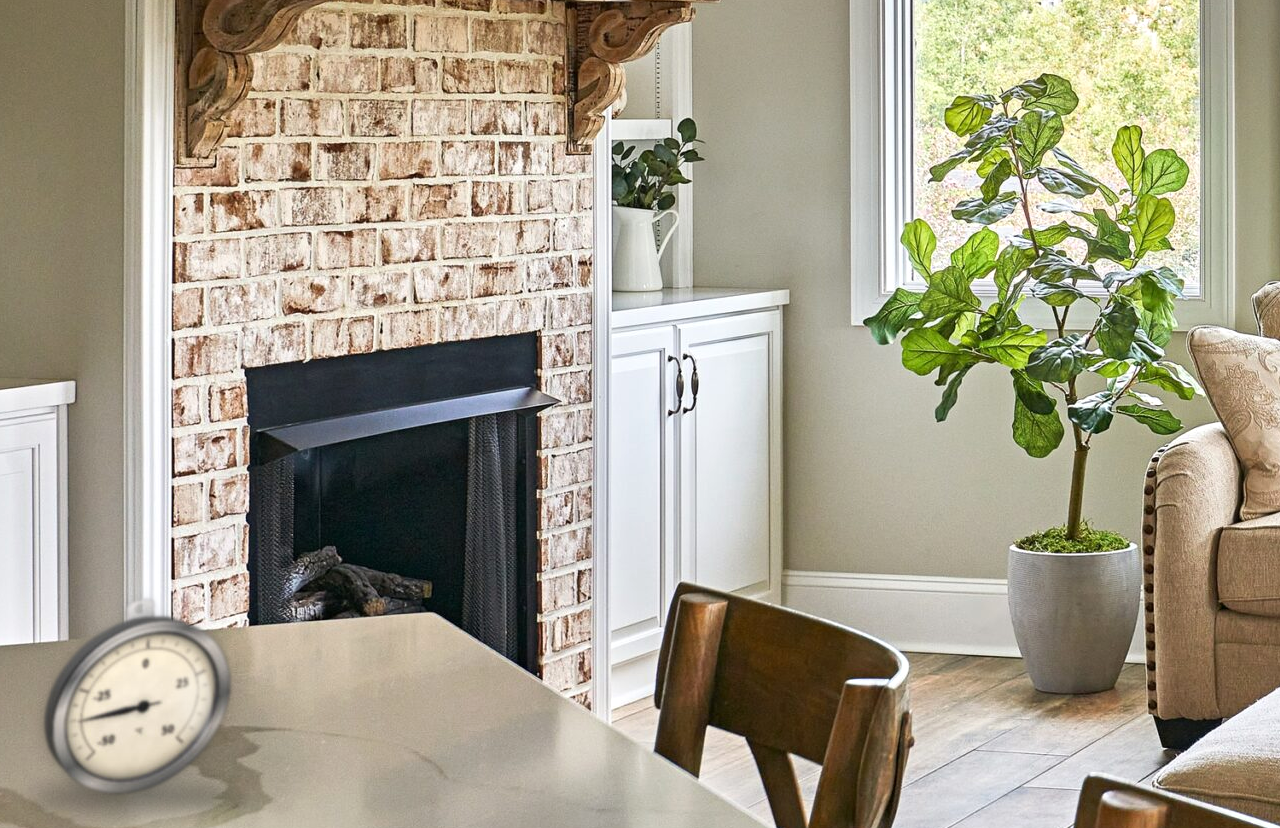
-35 °C
